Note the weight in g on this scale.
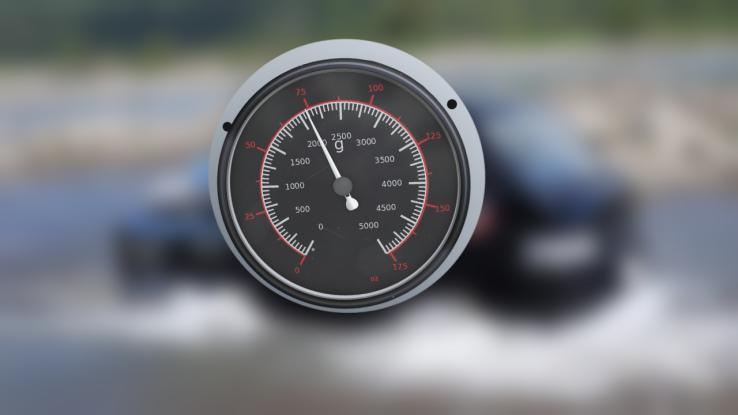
2100 g
